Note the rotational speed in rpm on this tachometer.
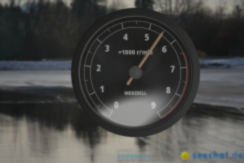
5500 rpm
